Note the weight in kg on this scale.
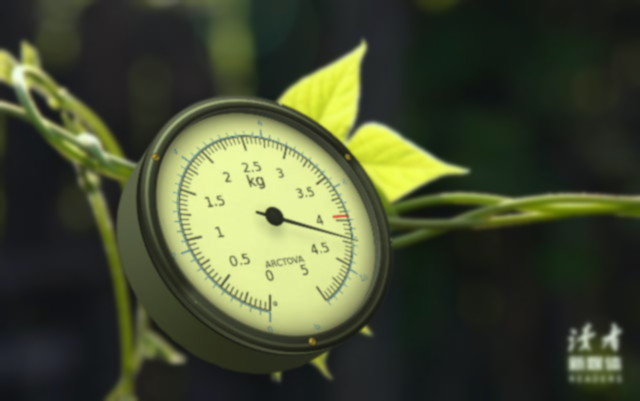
4.25 kg
